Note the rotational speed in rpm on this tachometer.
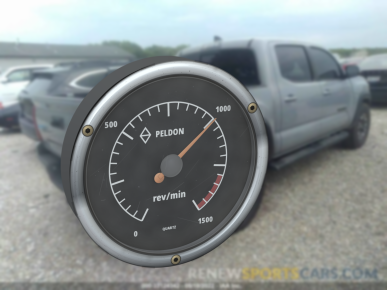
1000 rpm
